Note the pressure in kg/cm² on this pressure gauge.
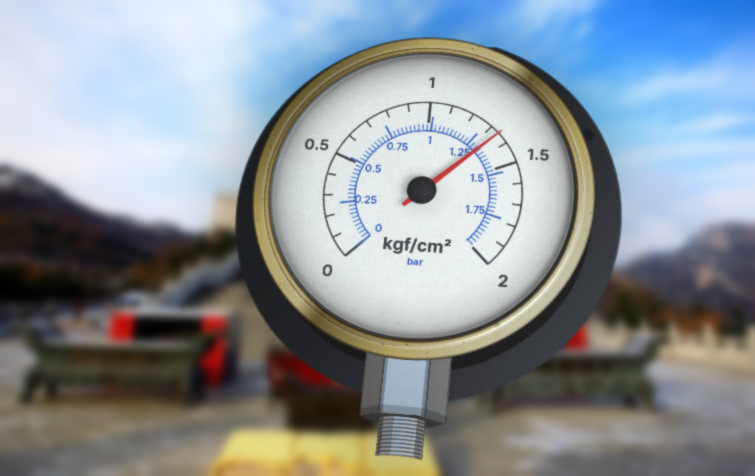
1.35 kg/cm²
